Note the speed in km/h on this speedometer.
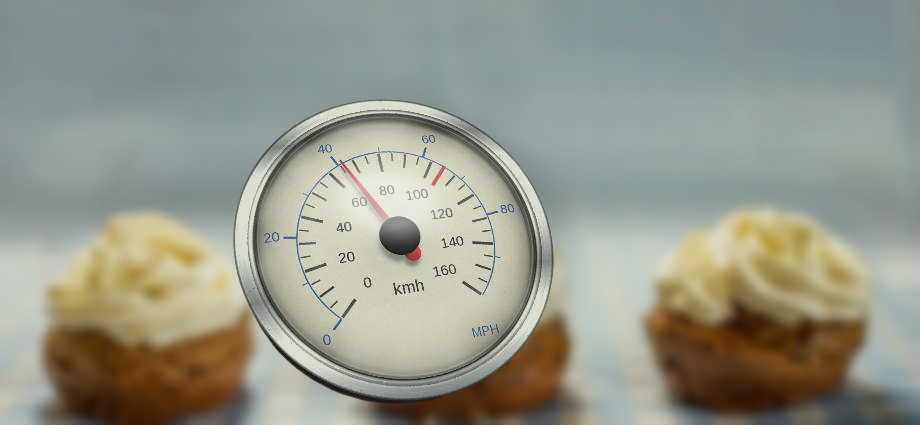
65 km/h
